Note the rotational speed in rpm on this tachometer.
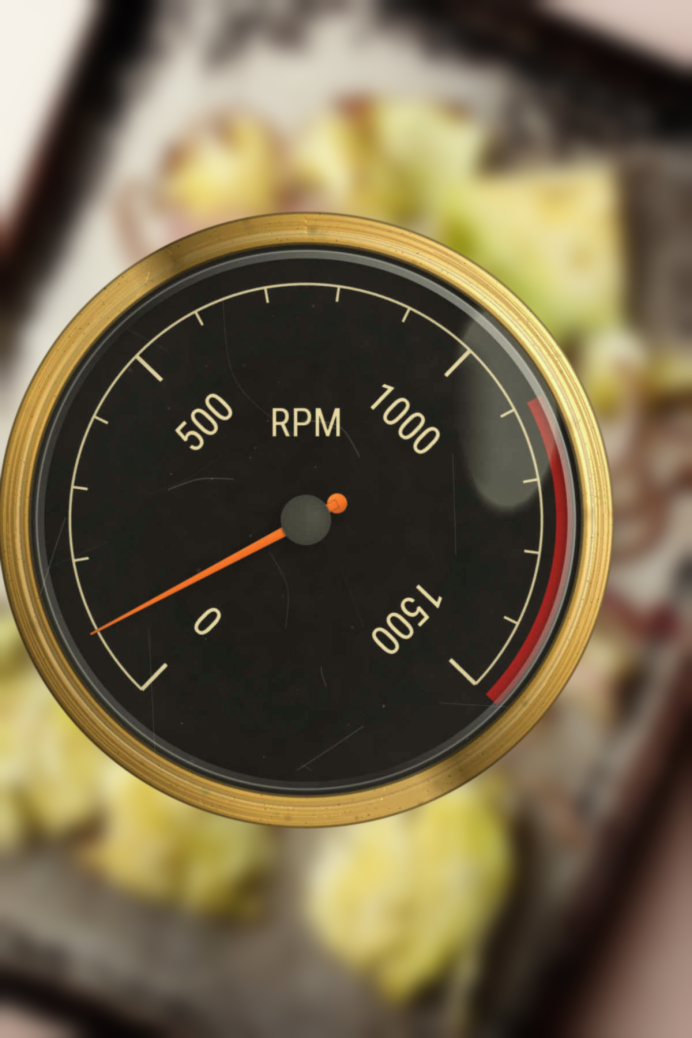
100 rpm
